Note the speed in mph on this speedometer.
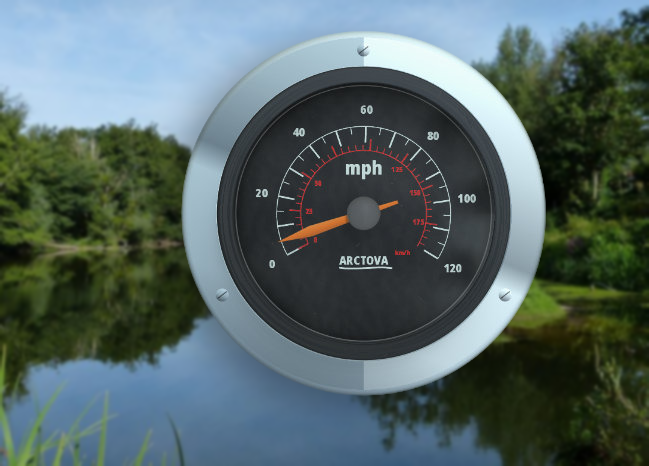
5 mph
